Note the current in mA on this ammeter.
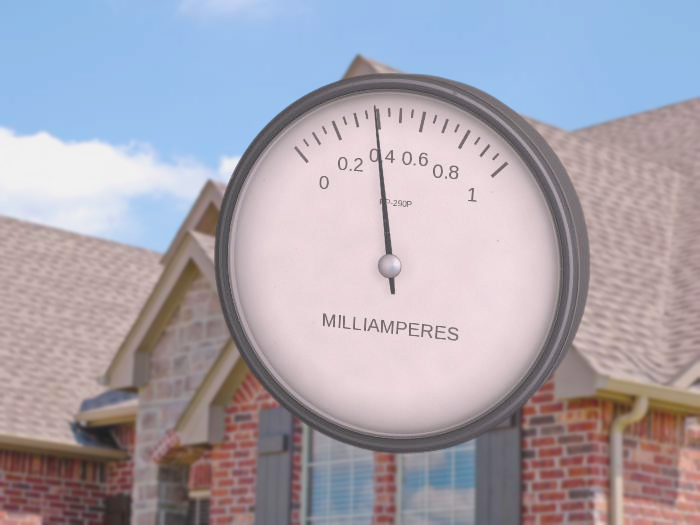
0.4 mA
